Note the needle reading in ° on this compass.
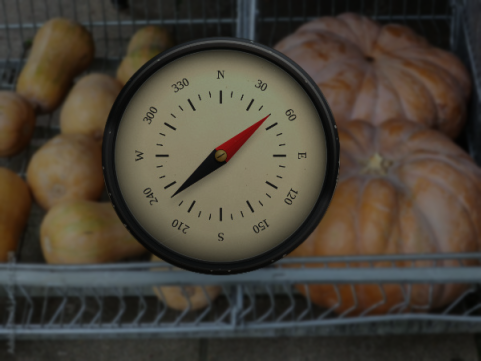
50 °
